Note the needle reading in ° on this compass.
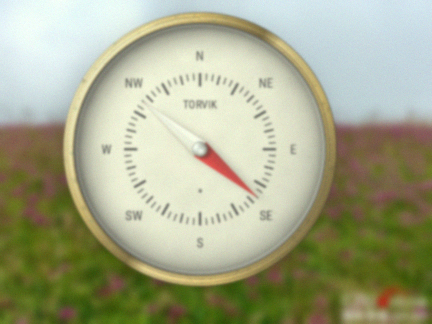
130 °
